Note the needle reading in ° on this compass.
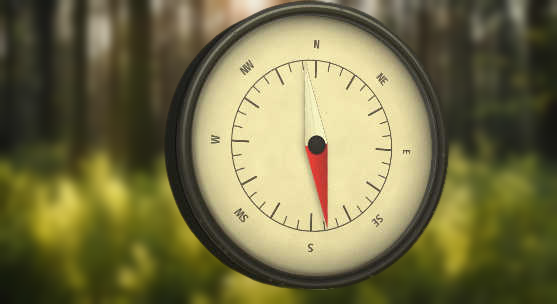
170 °
